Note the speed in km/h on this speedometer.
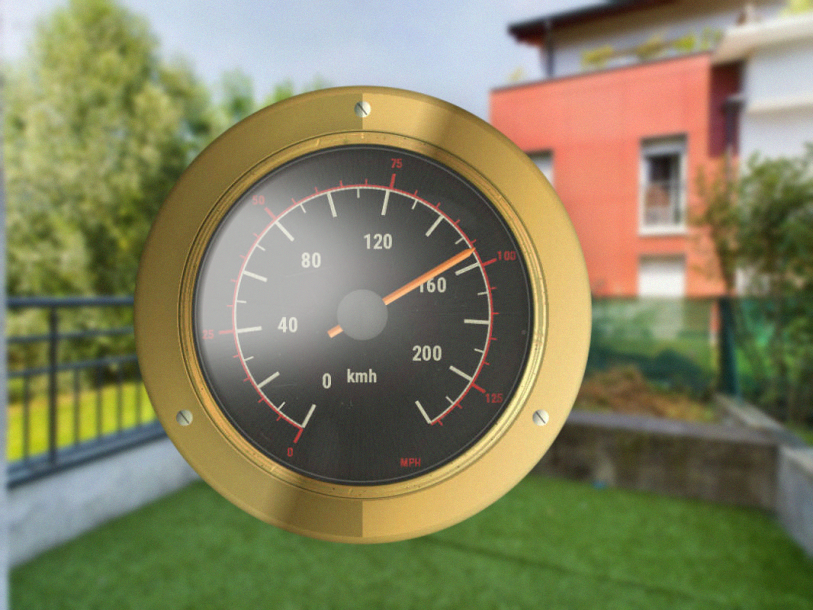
155 km/h
